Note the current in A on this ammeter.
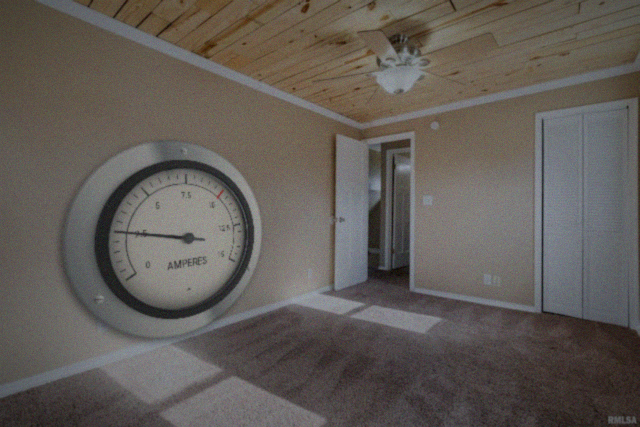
2.5 A
